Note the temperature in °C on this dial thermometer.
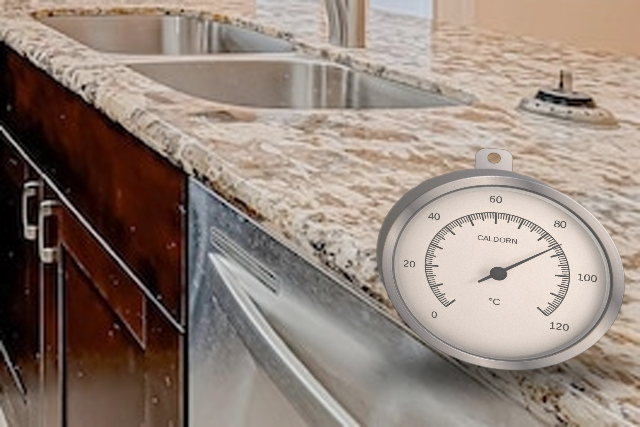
85 °C
